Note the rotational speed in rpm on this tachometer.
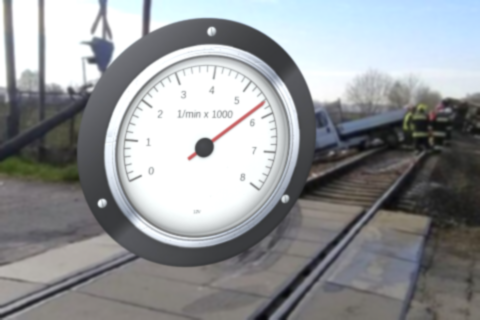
5600 rpm
